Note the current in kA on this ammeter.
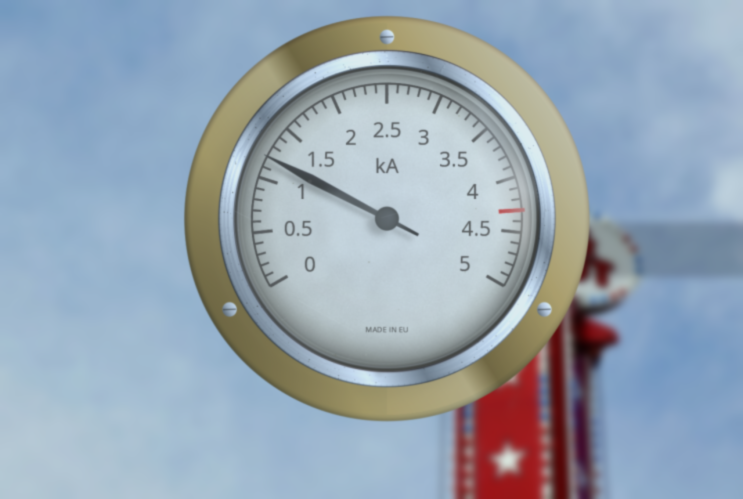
1.2 kA
